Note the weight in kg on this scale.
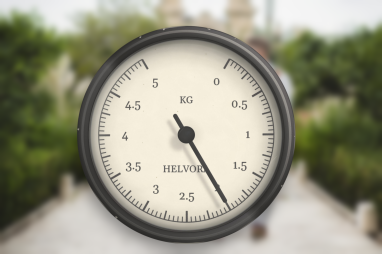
2 kg
